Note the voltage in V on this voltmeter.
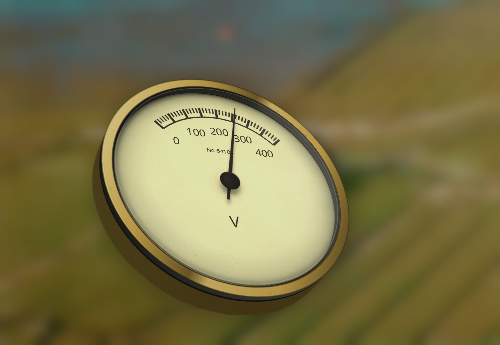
250 V
